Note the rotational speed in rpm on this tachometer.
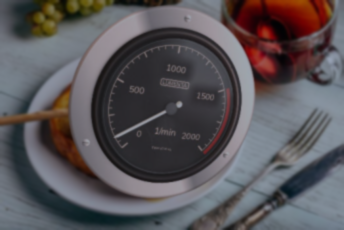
100 rpm
